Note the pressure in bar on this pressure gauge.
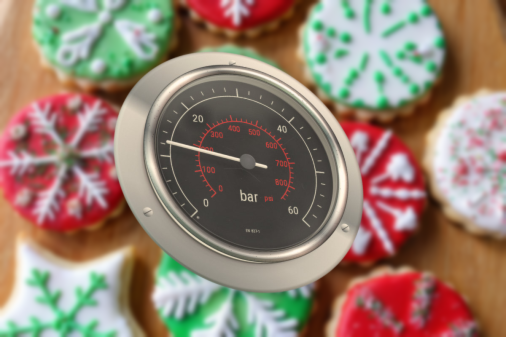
12 bar
